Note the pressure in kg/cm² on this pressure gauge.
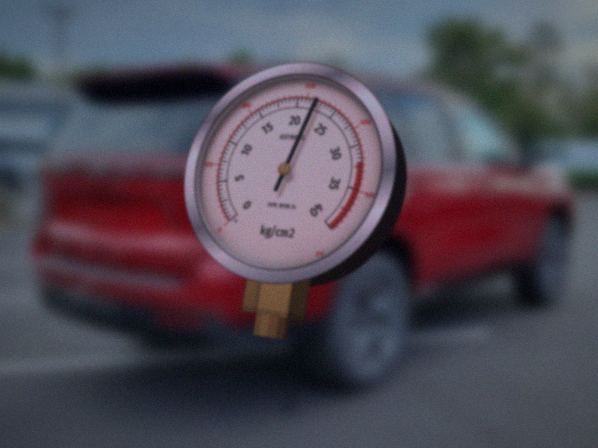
22.5 kg/cm²
